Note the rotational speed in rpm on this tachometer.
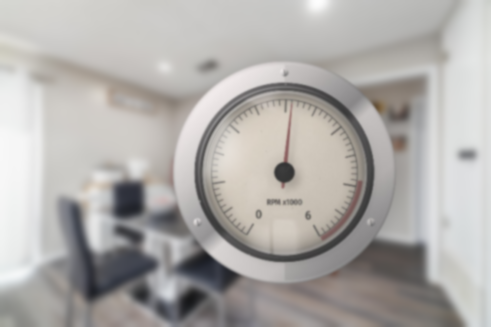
3100 rpm
